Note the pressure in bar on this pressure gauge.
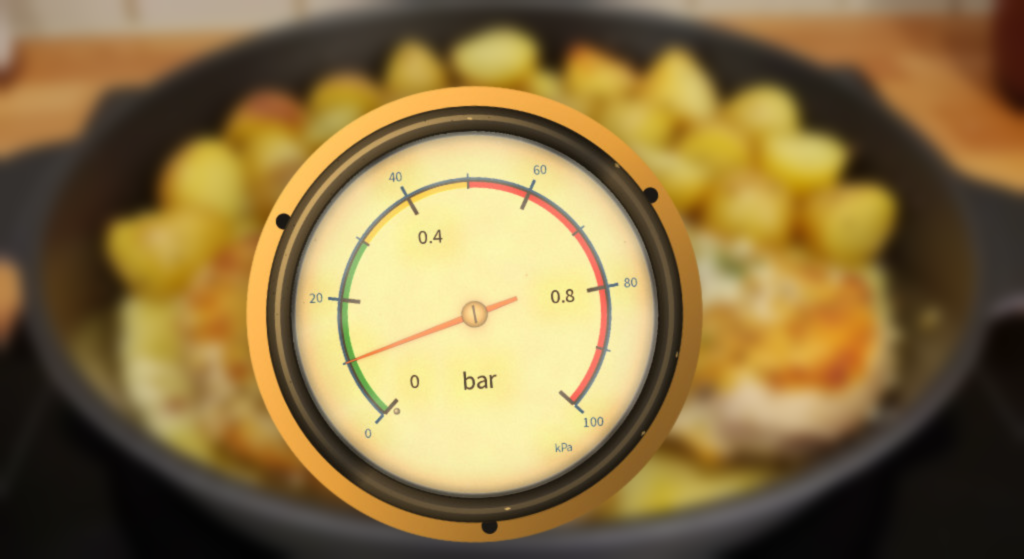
0.1 bar
